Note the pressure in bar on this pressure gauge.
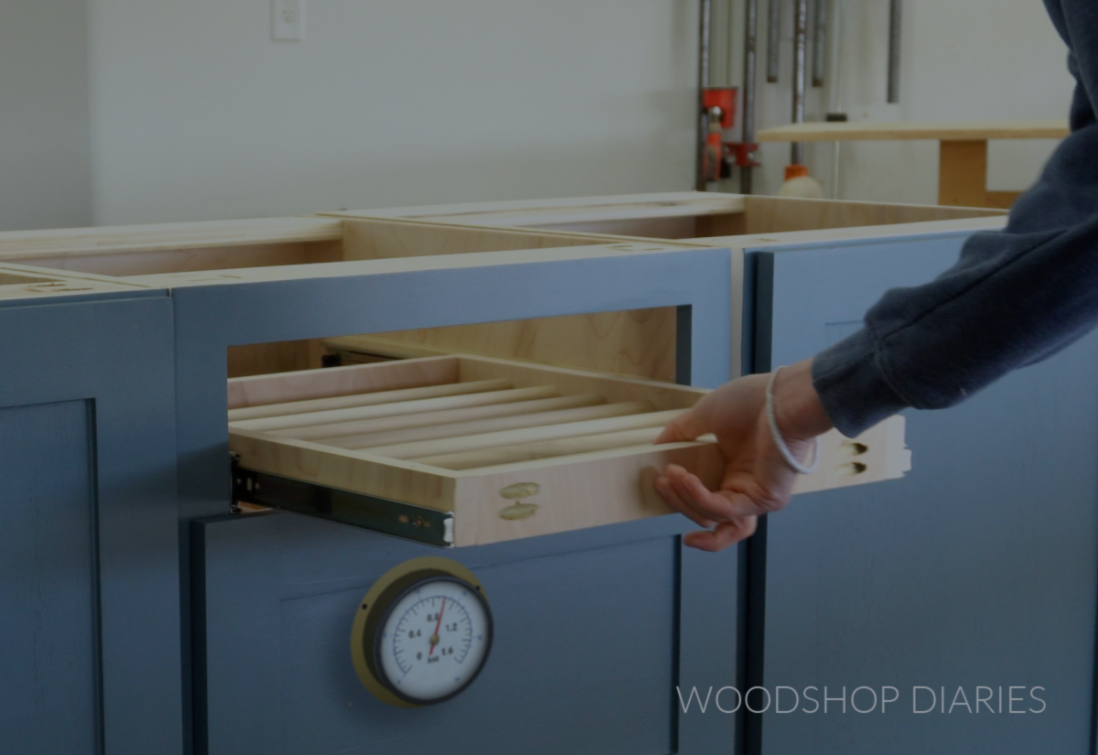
0.9 bar
